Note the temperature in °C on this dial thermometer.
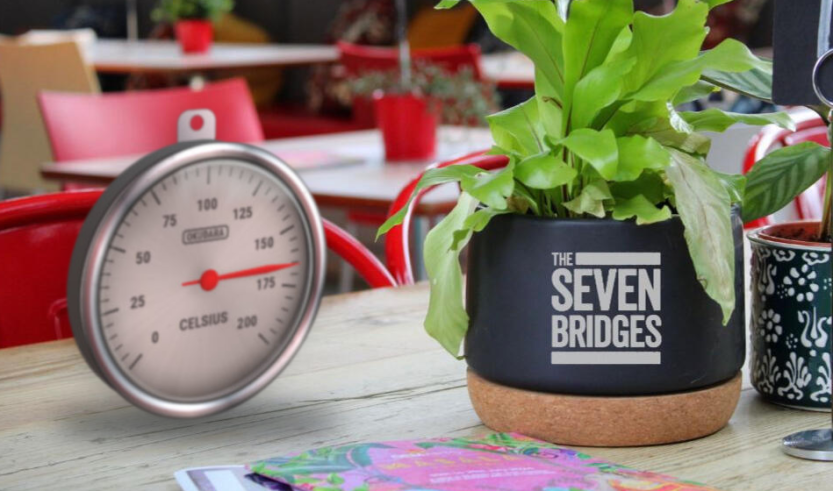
165 °C
